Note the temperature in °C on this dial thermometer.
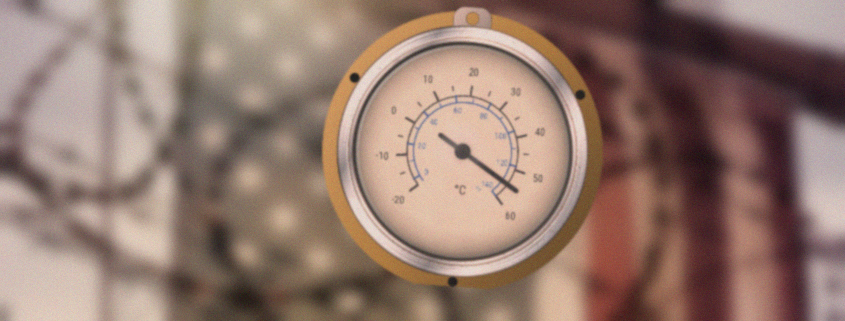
55 °C
